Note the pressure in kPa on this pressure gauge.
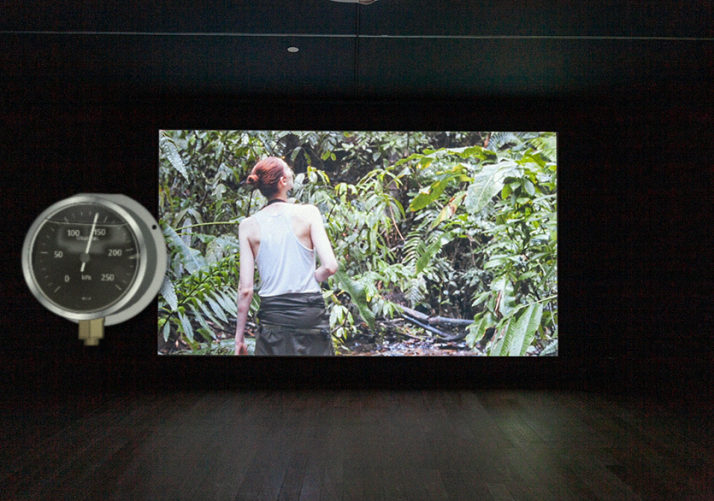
140 kPa
